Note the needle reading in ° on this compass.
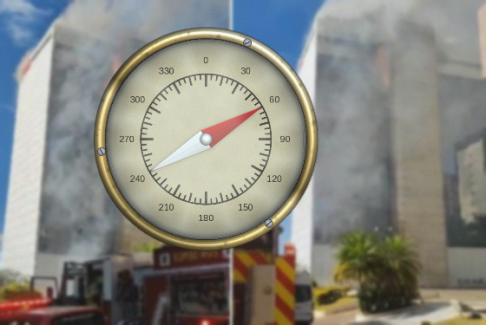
60 °
